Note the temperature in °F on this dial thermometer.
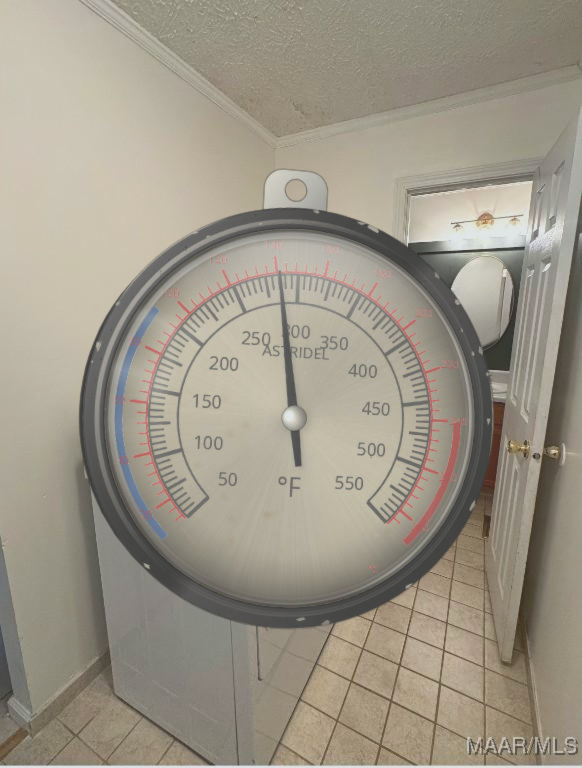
285 °F
